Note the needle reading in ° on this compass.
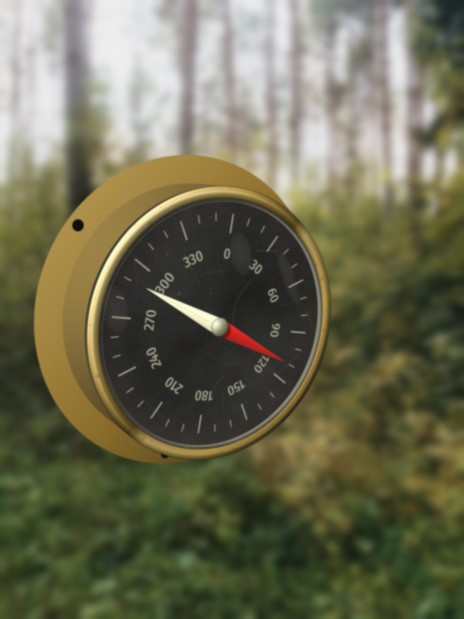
110 °
